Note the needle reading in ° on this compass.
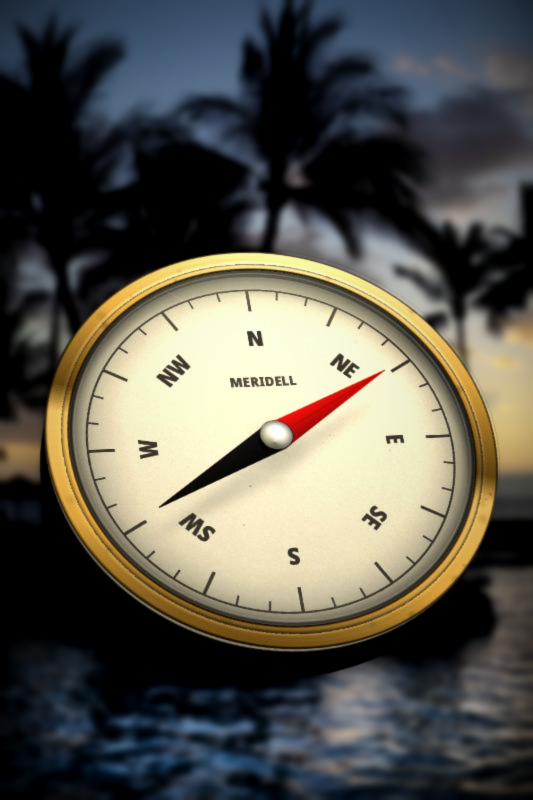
60 °
